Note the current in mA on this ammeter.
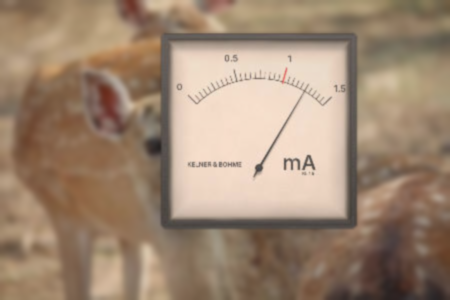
1.25 mA
